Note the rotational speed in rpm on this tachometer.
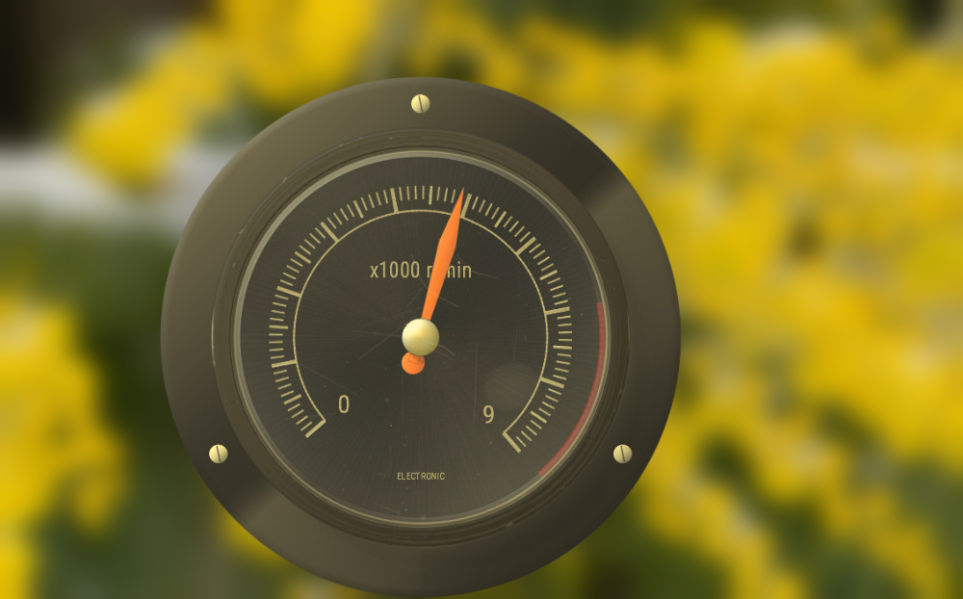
4900 rpm
